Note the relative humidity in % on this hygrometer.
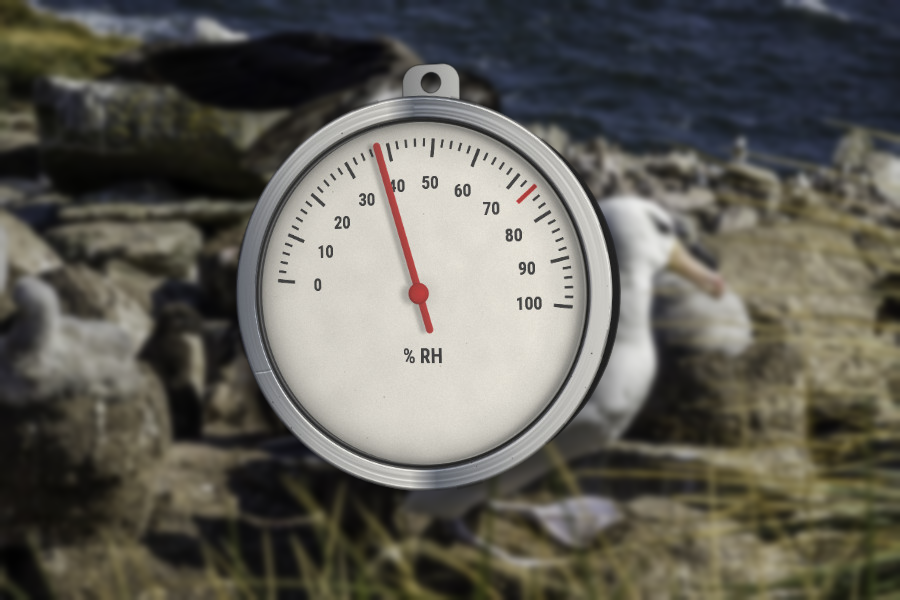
38 %
